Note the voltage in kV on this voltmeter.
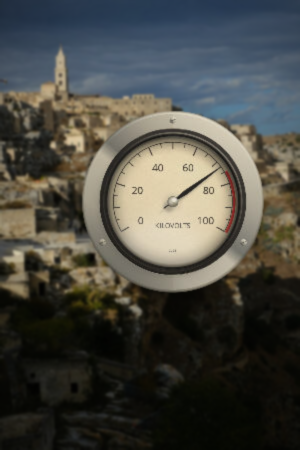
72.5 kV
